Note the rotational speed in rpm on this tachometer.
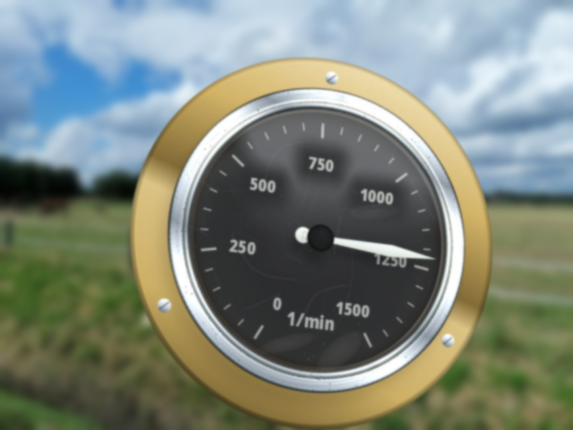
1225 rpm
